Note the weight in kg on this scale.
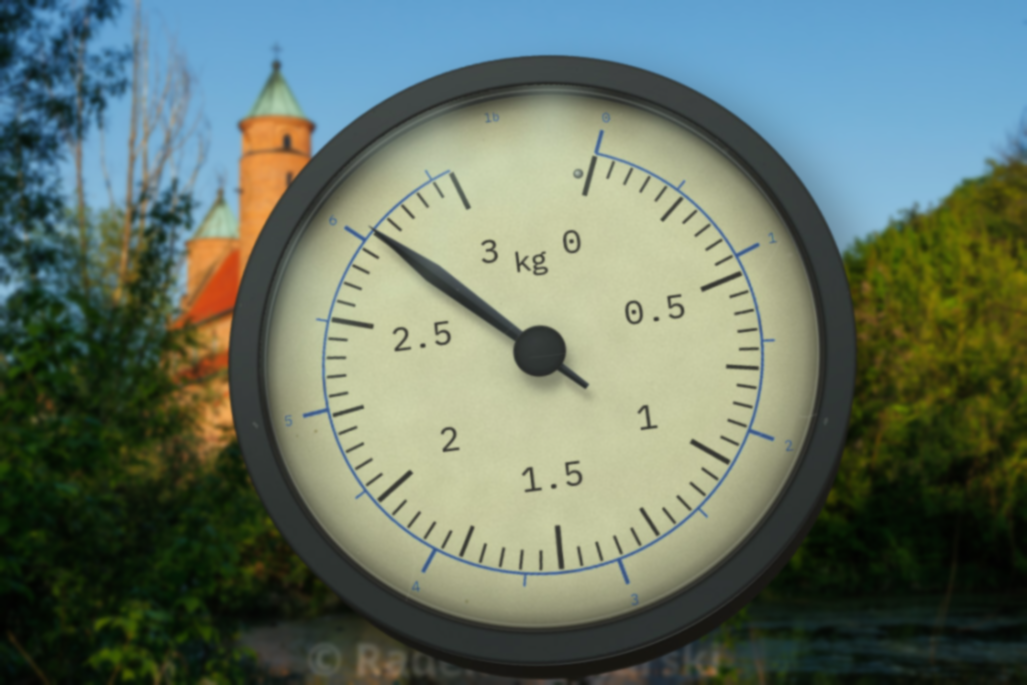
2.75 kg
